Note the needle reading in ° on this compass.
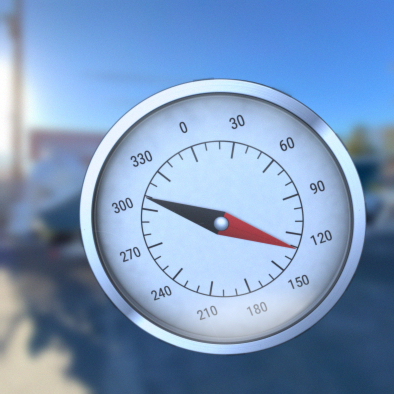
130 °
